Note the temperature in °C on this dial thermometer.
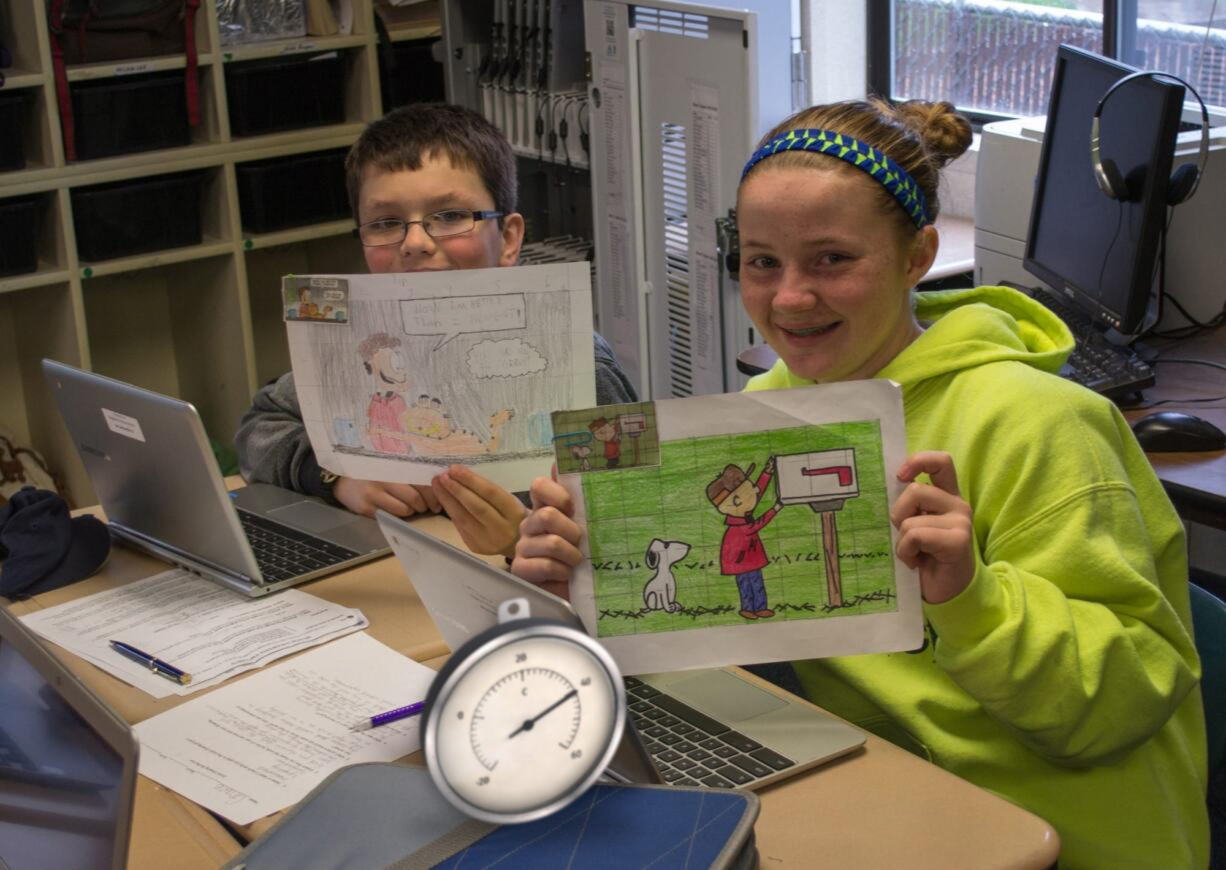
40 °C
